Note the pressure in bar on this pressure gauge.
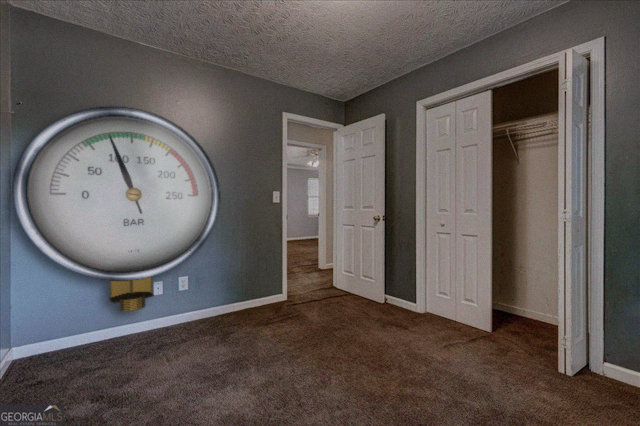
100 bar
